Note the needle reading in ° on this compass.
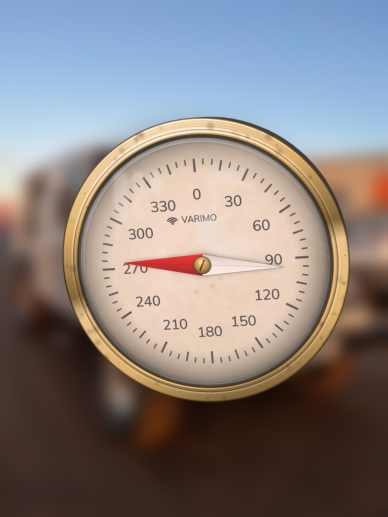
275 °
